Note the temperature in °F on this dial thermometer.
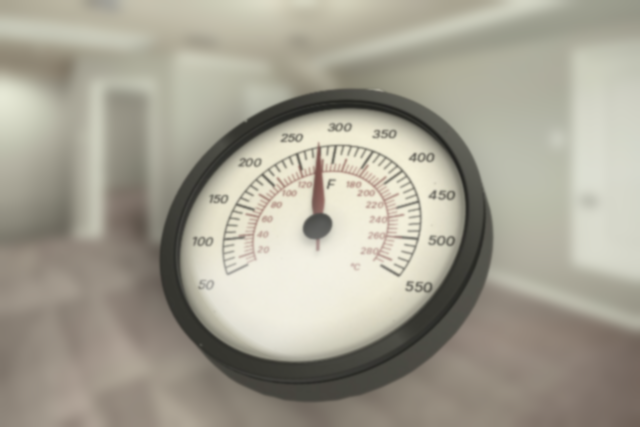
280 °F
